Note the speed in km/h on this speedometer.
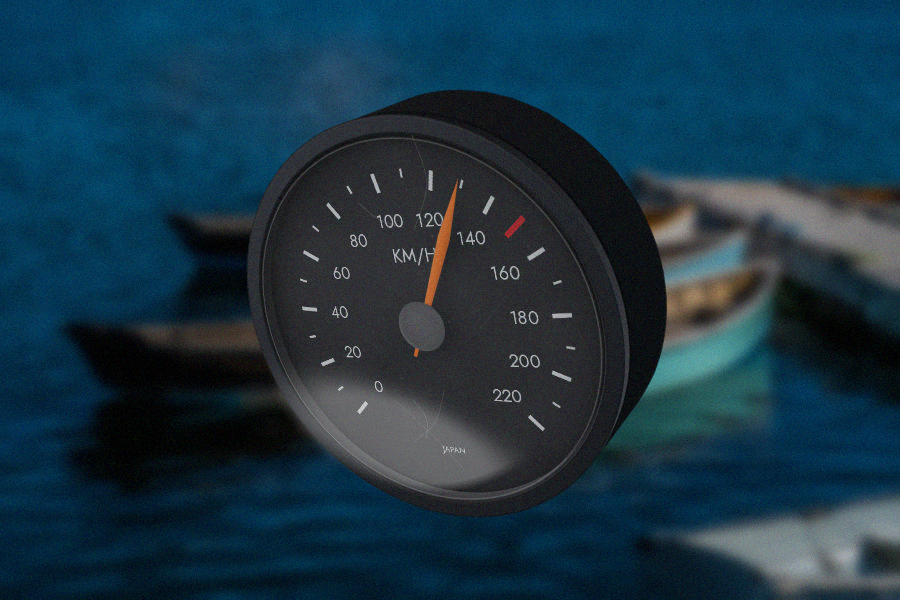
130 km/h
